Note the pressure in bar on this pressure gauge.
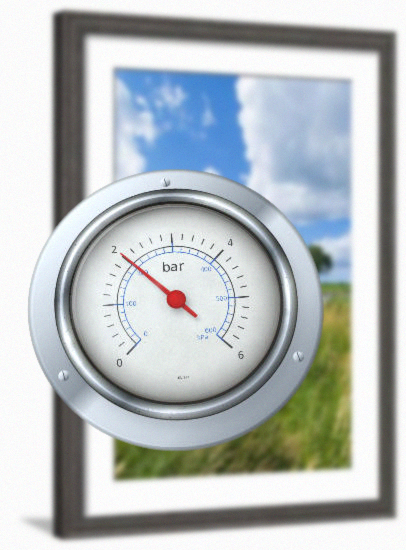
2 bar
